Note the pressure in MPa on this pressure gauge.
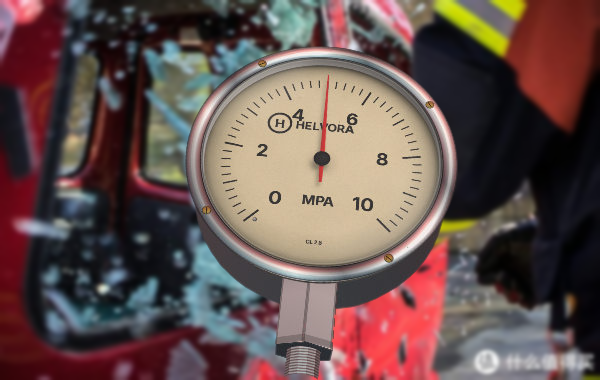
5 MPa
